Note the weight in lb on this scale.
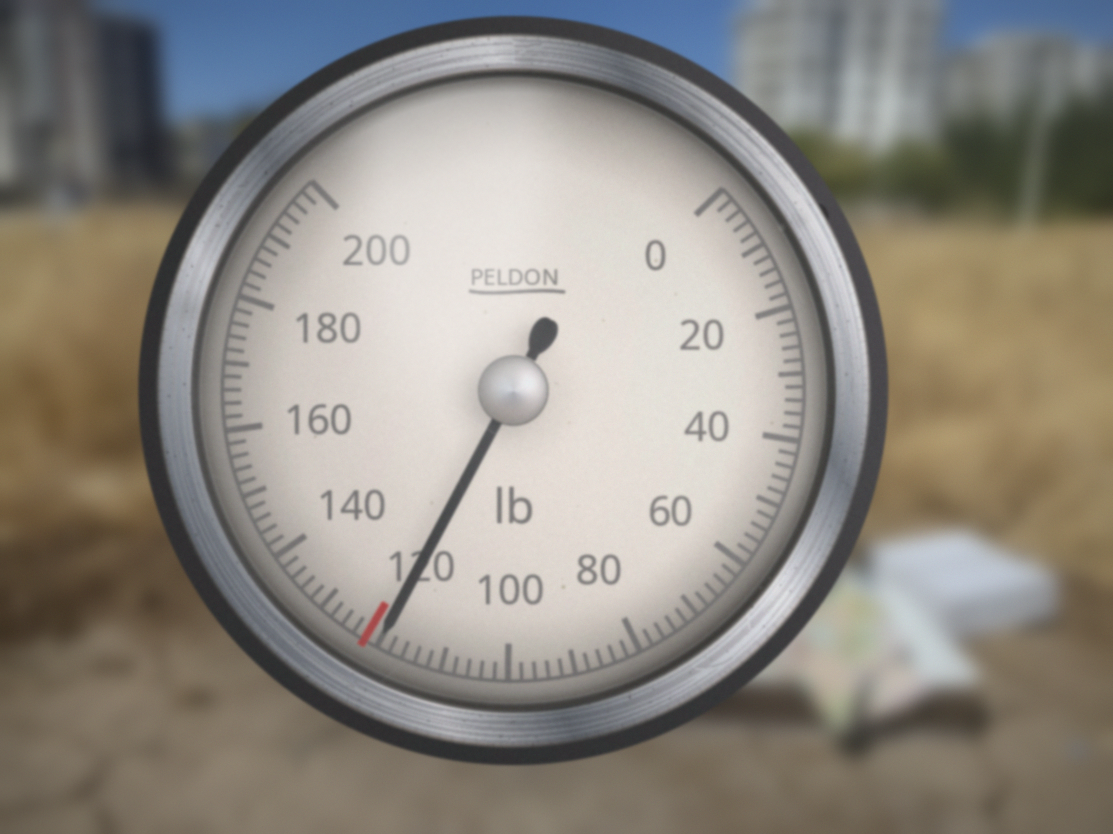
120 lb
